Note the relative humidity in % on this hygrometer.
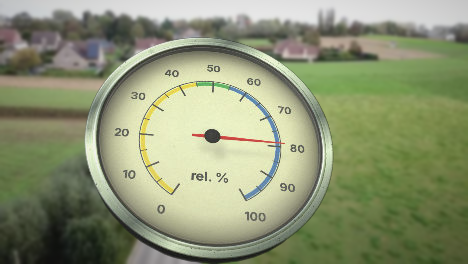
80 %
